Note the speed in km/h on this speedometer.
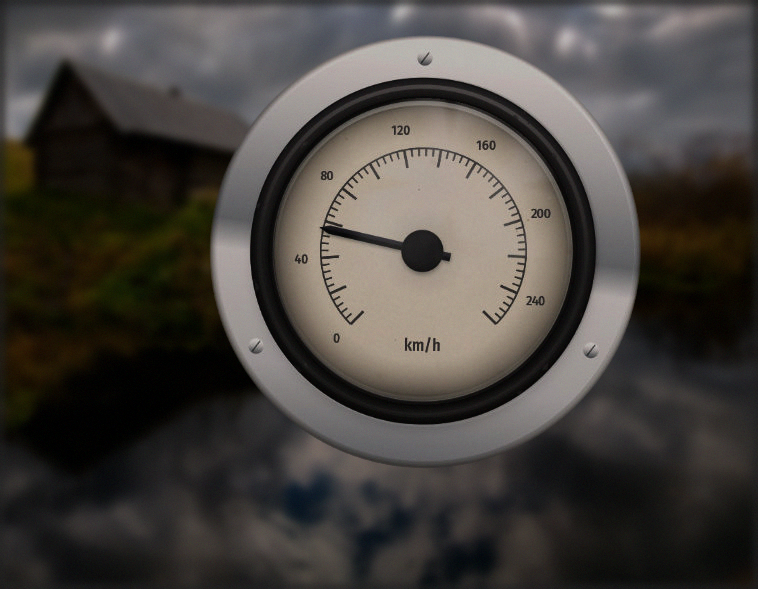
56 km/h
